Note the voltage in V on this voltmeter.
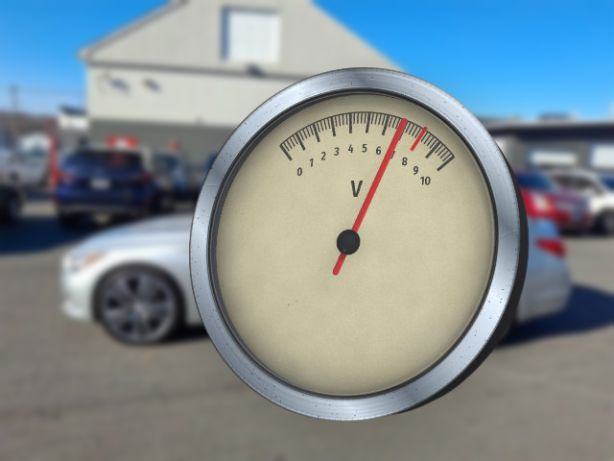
7 V
